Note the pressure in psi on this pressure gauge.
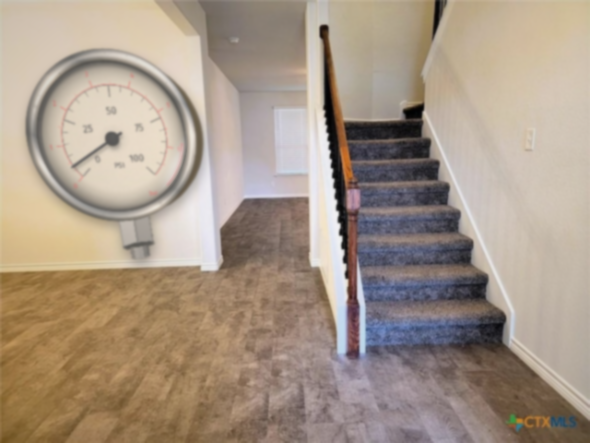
5 psi
